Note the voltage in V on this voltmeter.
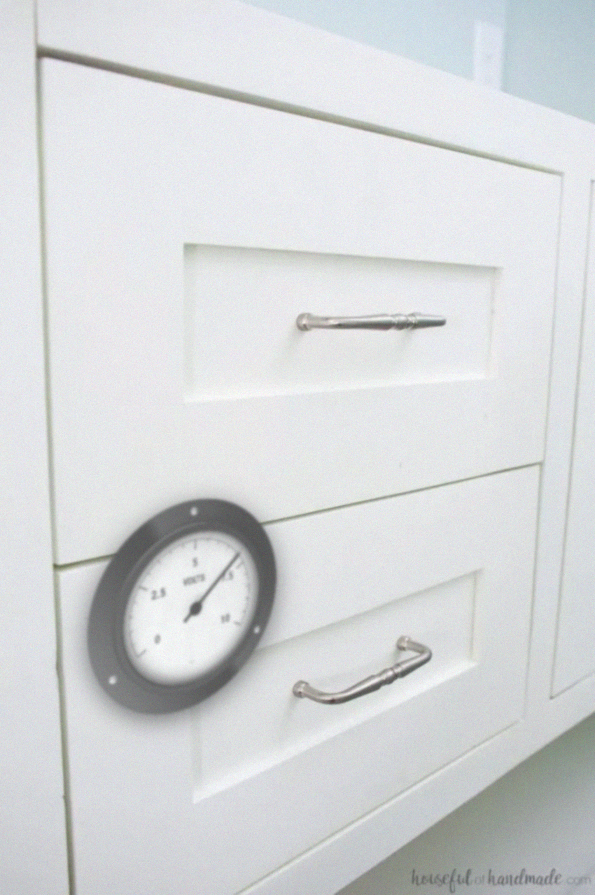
7 V
